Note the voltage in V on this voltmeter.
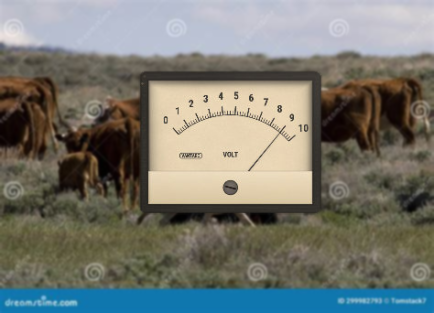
9 V
